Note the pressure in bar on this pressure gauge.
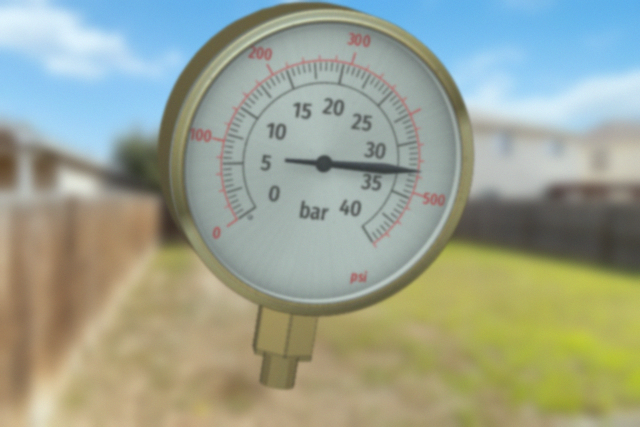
32.5 bar
